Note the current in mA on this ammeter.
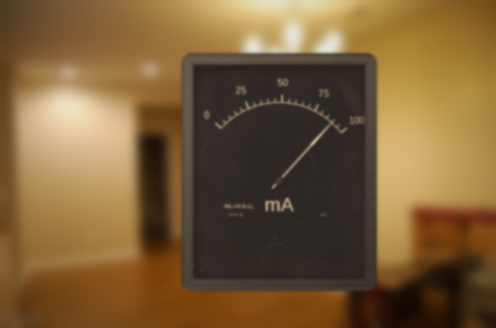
90 mA
